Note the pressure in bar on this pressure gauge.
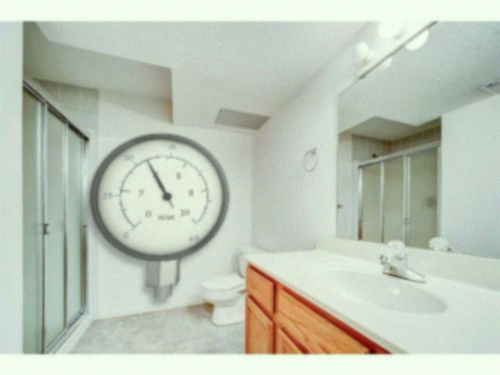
4 bar
